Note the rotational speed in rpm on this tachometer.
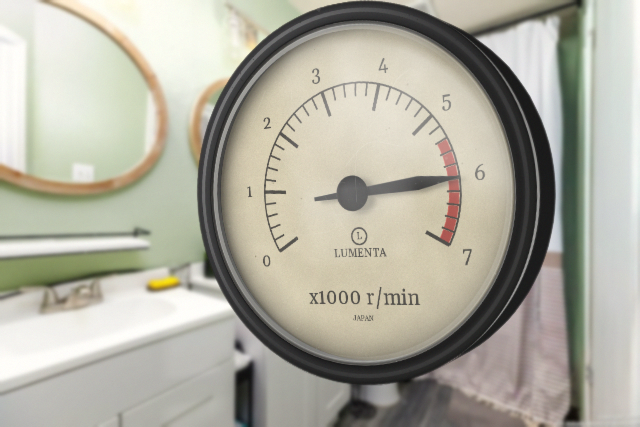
6000 rpm
